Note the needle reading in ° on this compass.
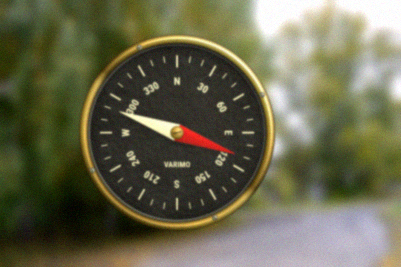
110 °
